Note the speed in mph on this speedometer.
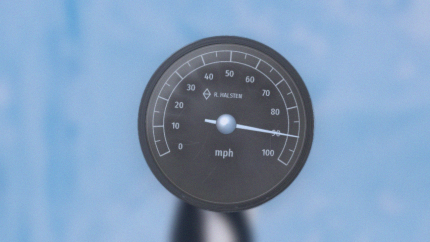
90 mph
